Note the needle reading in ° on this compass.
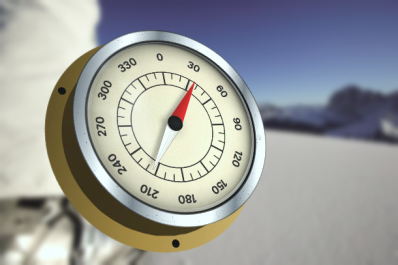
35 °
